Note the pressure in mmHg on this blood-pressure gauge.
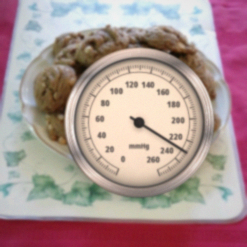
230 mmHg
